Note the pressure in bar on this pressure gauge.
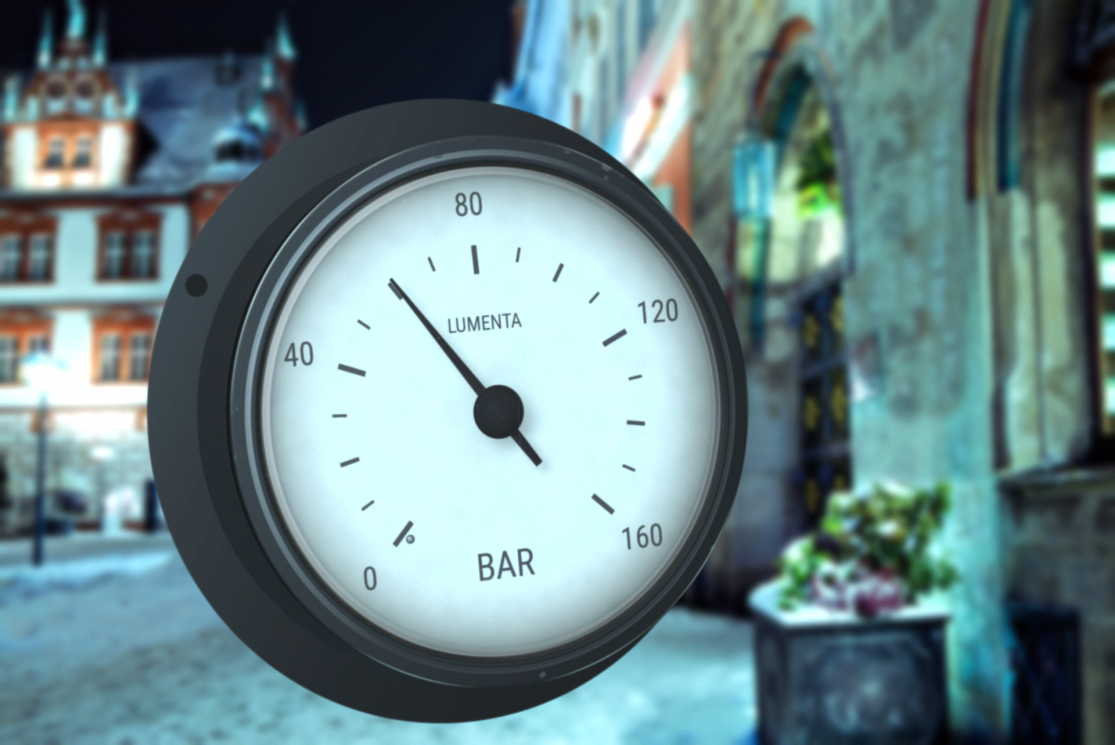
60 bar
